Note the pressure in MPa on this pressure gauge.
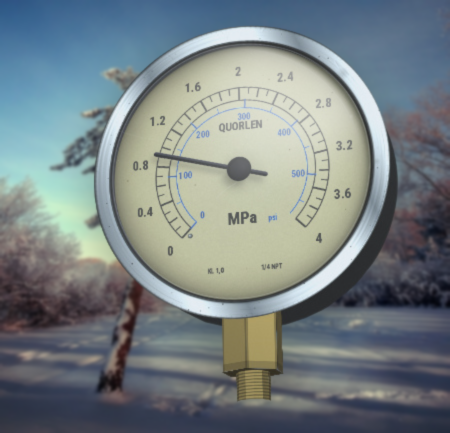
0.9 MPa
